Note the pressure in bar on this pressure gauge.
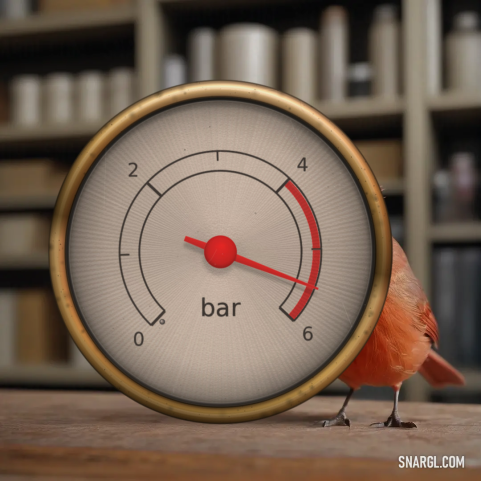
5.5 bar
